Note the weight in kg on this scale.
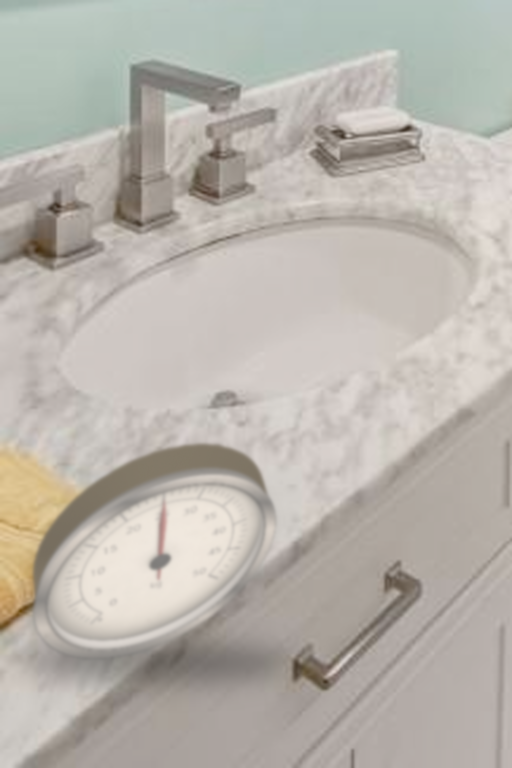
25 kg
